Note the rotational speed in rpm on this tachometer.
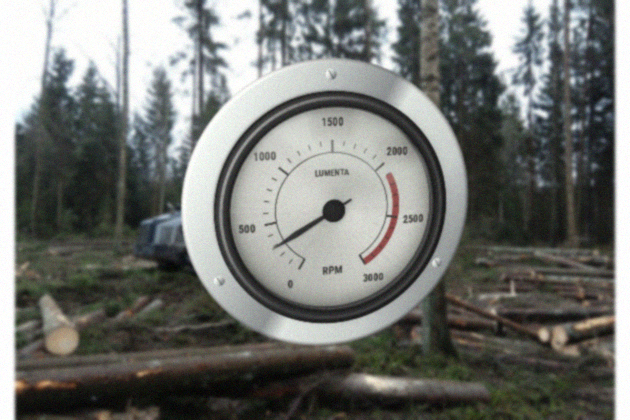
300 rpm
